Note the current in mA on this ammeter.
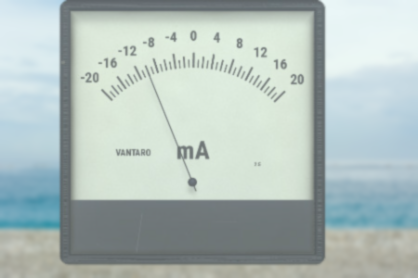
-10 mA
